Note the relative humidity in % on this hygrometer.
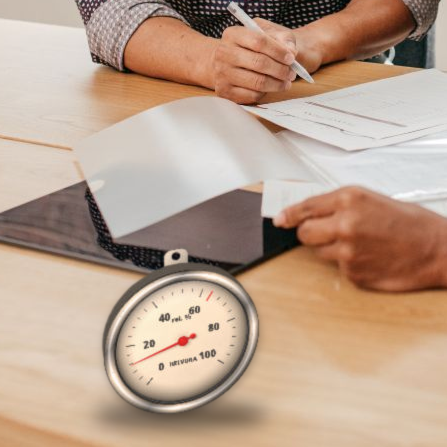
12 %
